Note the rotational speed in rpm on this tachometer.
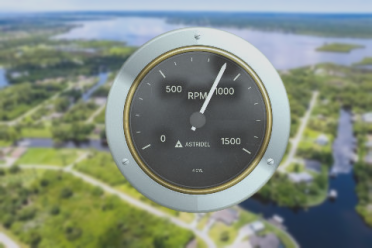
900 rpm
